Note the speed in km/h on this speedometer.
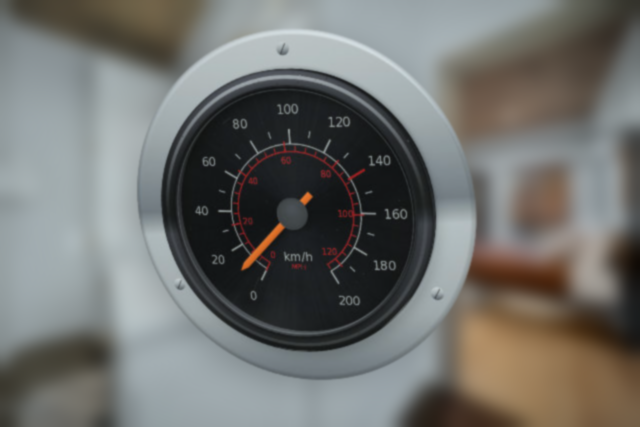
10 km/h
